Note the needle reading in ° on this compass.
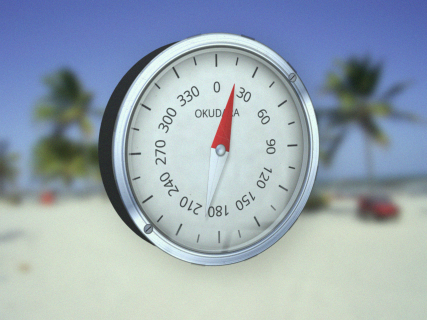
15 °
